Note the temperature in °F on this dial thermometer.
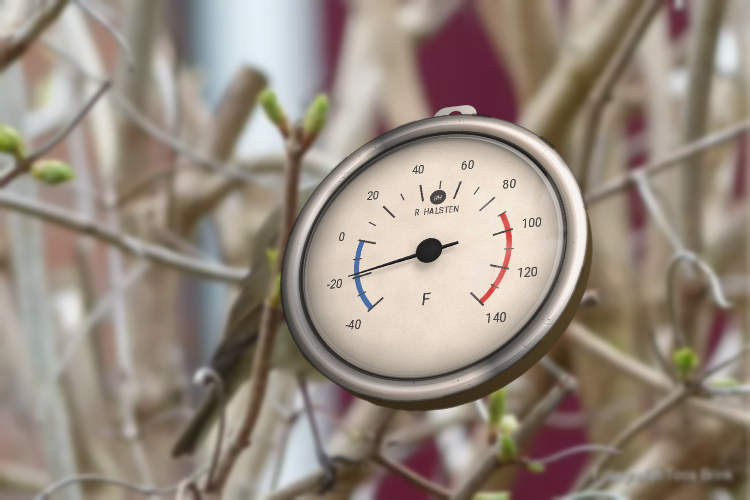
-20 °F
